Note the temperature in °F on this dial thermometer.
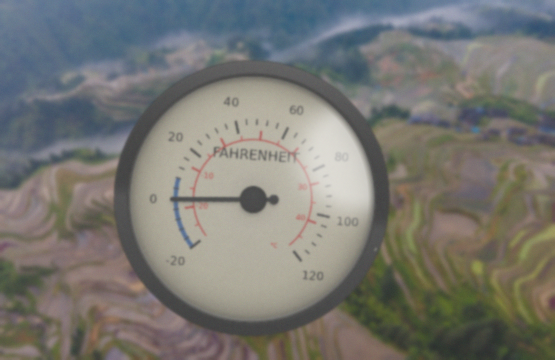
0 °F
